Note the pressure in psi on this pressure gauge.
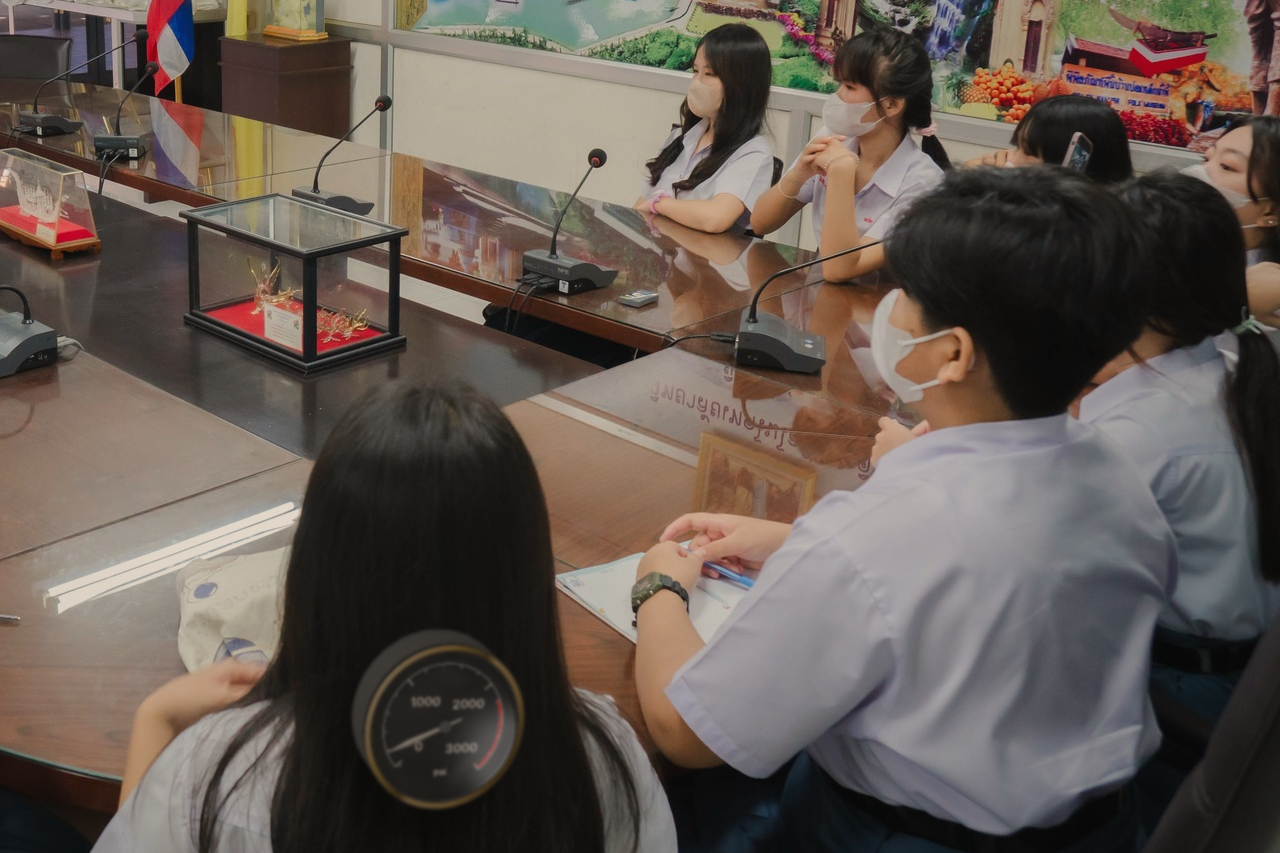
200 psi
